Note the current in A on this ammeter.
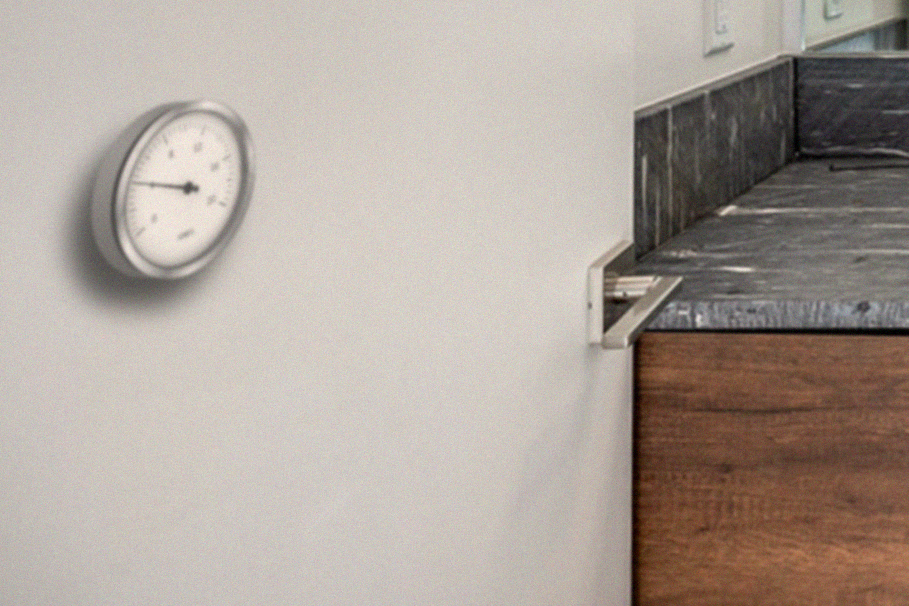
4 A
